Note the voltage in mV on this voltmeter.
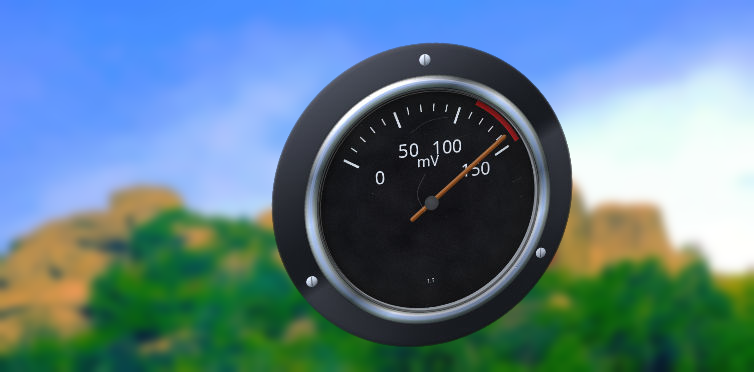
140 mV
